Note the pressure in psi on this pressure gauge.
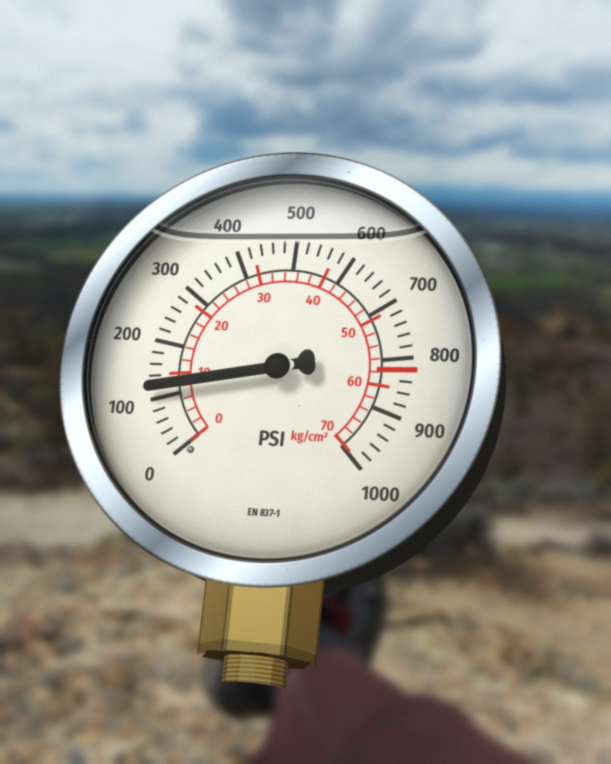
120 psi
